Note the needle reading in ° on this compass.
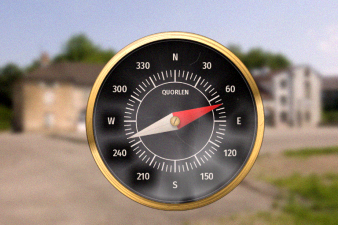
70 °
